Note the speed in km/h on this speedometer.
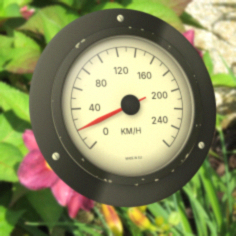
20 km/h
